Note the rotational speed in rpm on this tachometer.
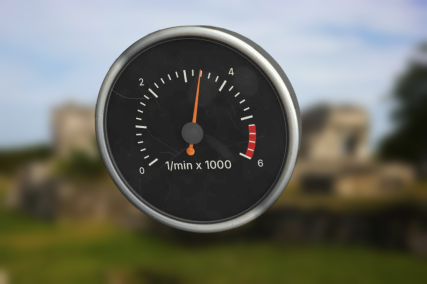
3400 rpm
